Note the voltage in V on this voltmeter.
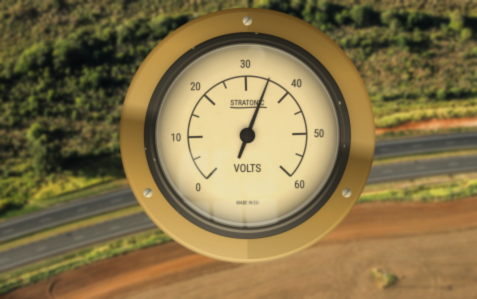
35 V
